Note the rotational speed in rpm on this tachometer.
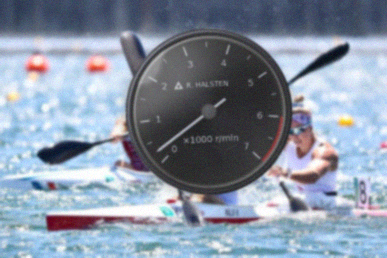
250 rpm
